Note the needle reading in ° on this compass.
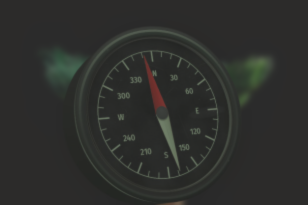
350 °
